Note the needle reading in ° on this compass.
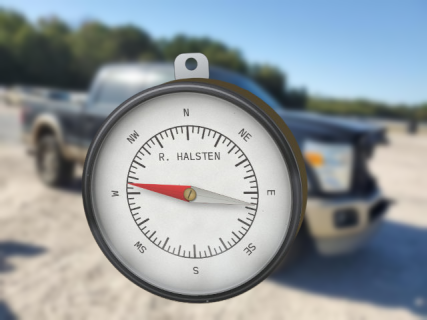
280 °
